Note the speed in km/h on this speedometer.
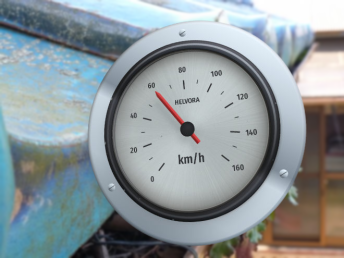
60 km/h
